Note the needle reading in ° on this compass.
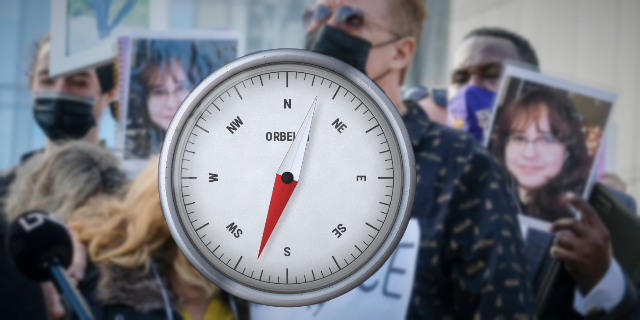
200 °
